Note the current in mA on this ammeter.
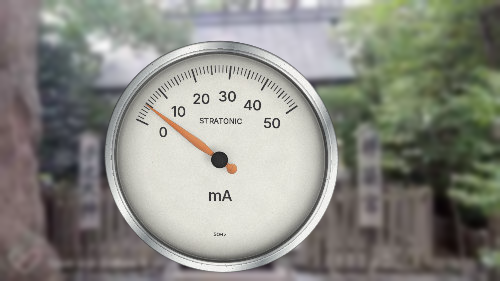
5 mA
